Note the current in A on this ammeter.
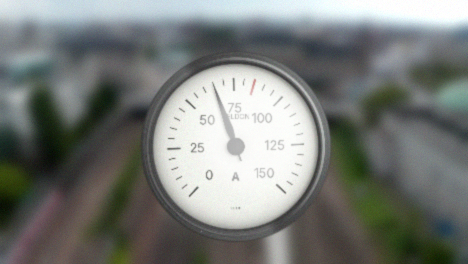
65 A
